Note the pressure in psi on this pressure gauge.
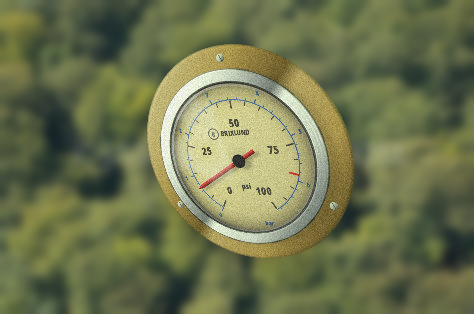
10 psi
